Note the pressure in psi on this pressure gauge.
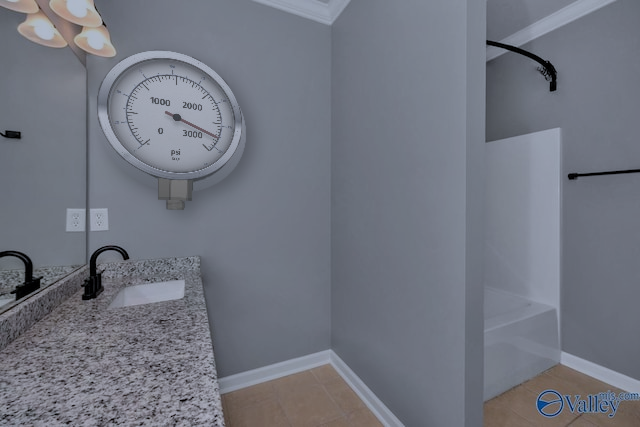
2750 psi
